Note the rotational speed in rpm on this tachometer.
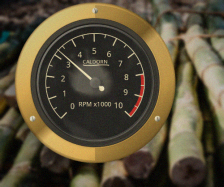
3250 rpm
